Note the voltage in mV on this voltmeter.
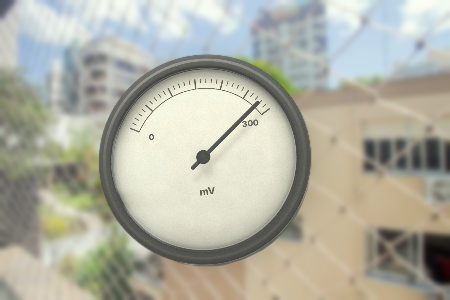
280 mV
